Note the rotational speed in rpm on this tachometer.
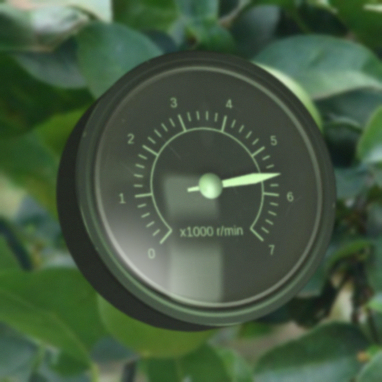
5600 rpm
